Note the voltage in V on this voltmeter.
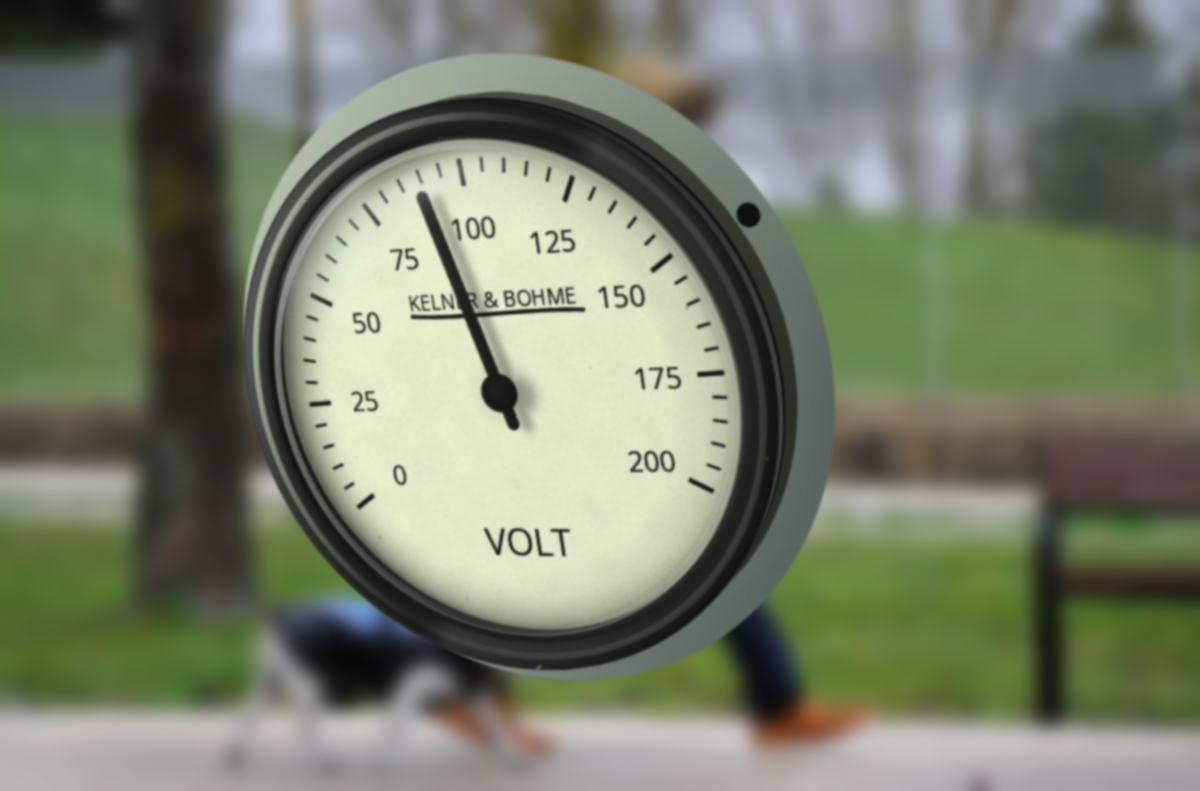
90 V
